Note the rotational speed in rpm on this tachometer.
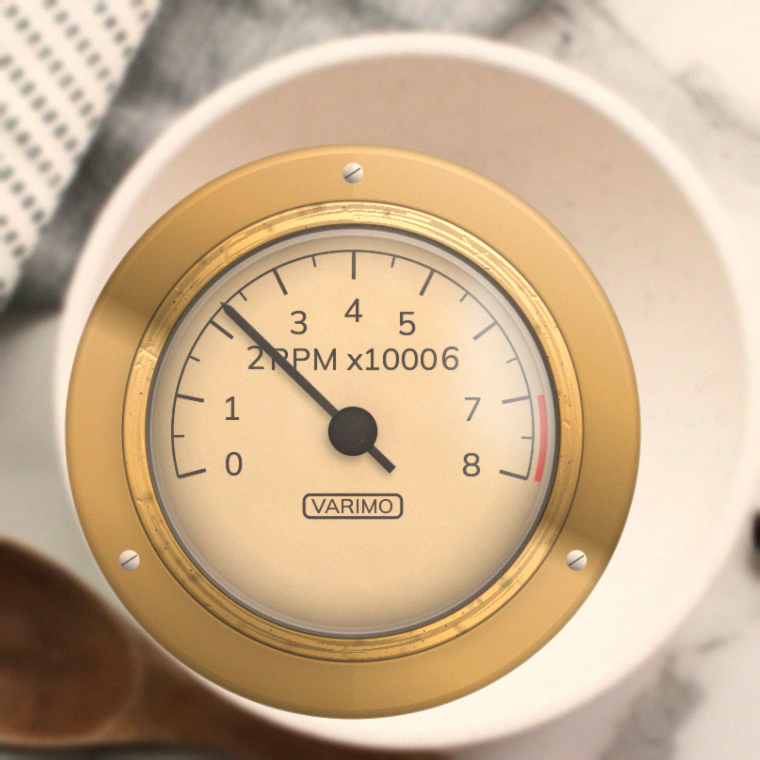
2250 rpm
